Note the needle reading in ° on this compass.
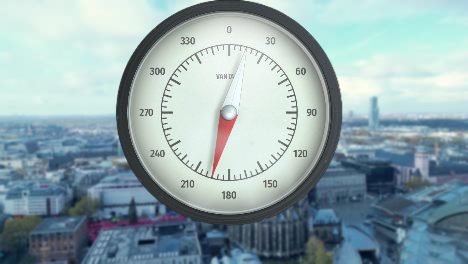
195 °
